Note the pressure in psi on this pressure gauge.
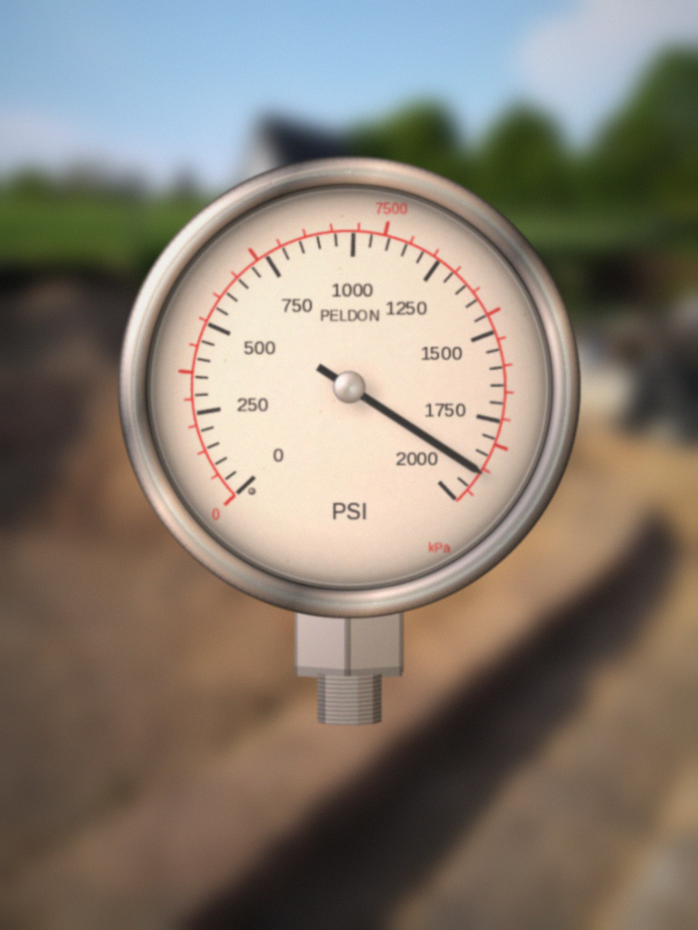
1900 psi
